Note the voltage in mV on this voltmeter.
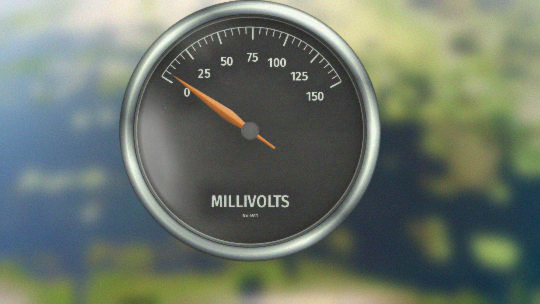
5 mV
